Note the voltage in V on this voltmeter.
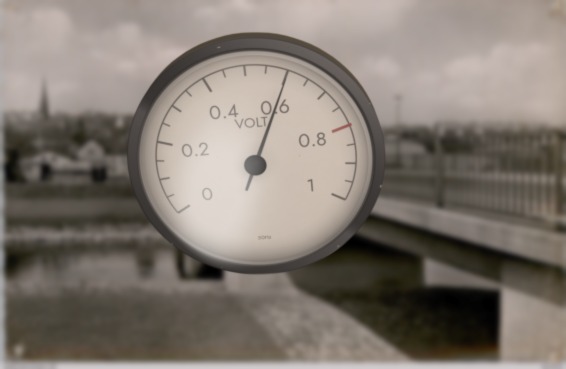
0.6 V
